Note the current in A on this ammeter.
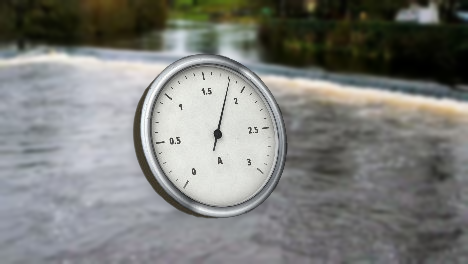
1.8 A
